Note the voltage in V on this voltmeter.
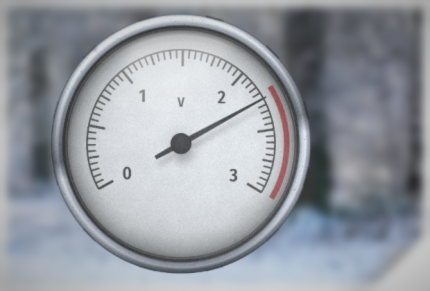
2.25 V
